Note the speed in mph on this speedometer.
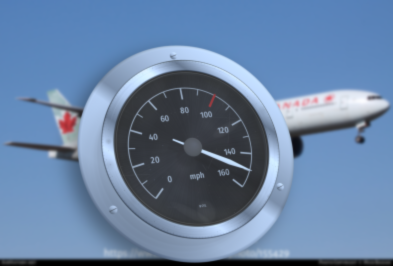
150 mph
